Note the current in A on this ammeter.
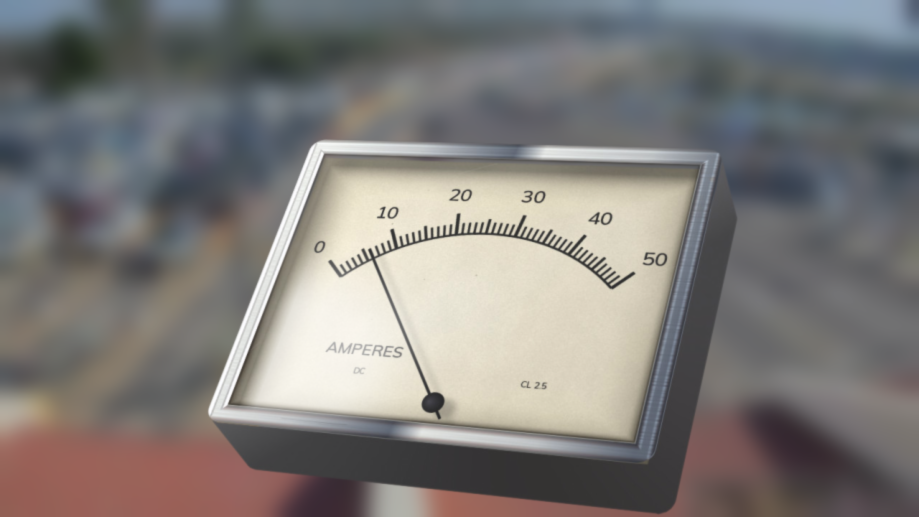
6 A
